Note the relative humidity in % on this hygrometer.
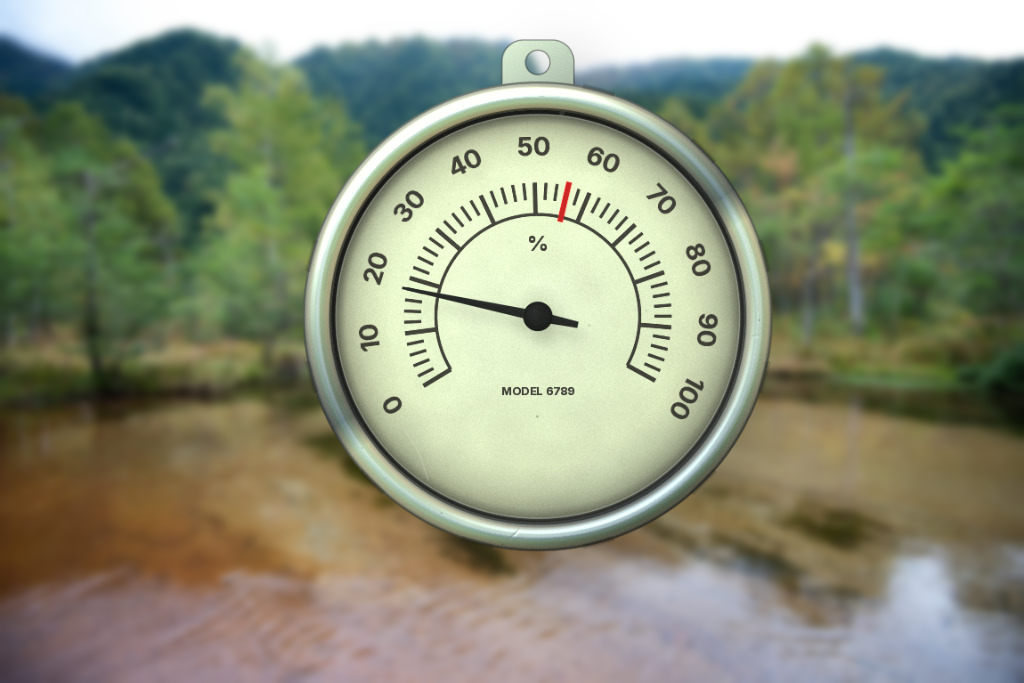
18 %
